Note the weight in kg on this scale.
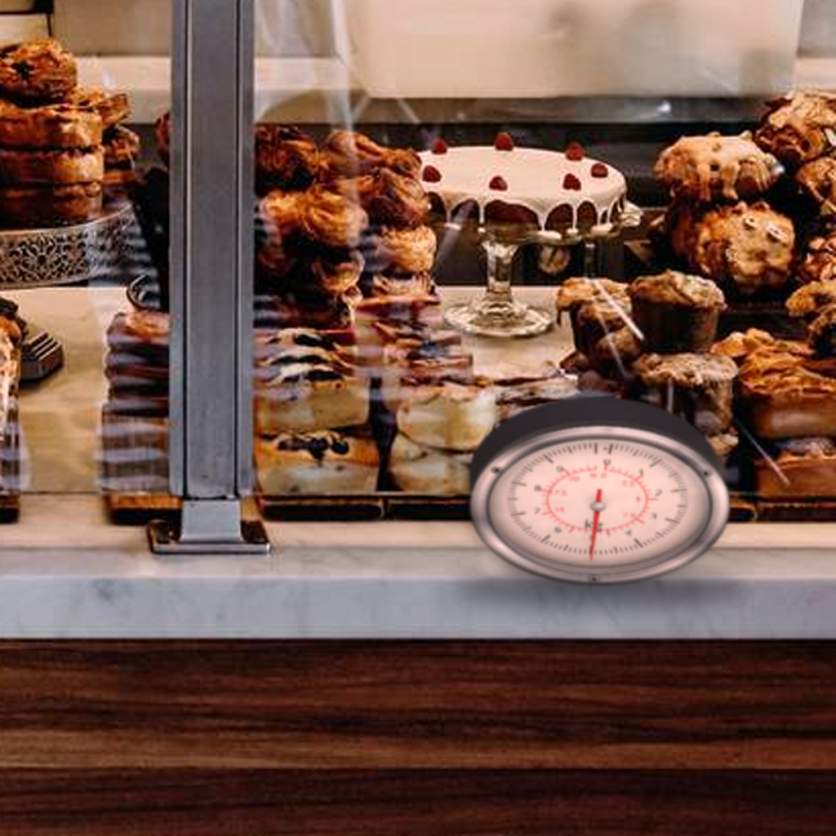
5 kg
